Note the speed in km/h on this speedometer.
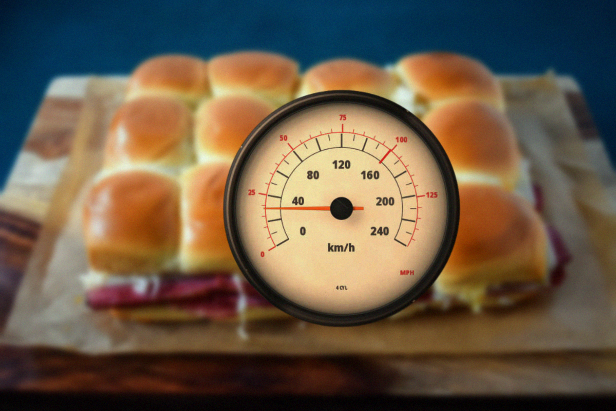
30 km/h
